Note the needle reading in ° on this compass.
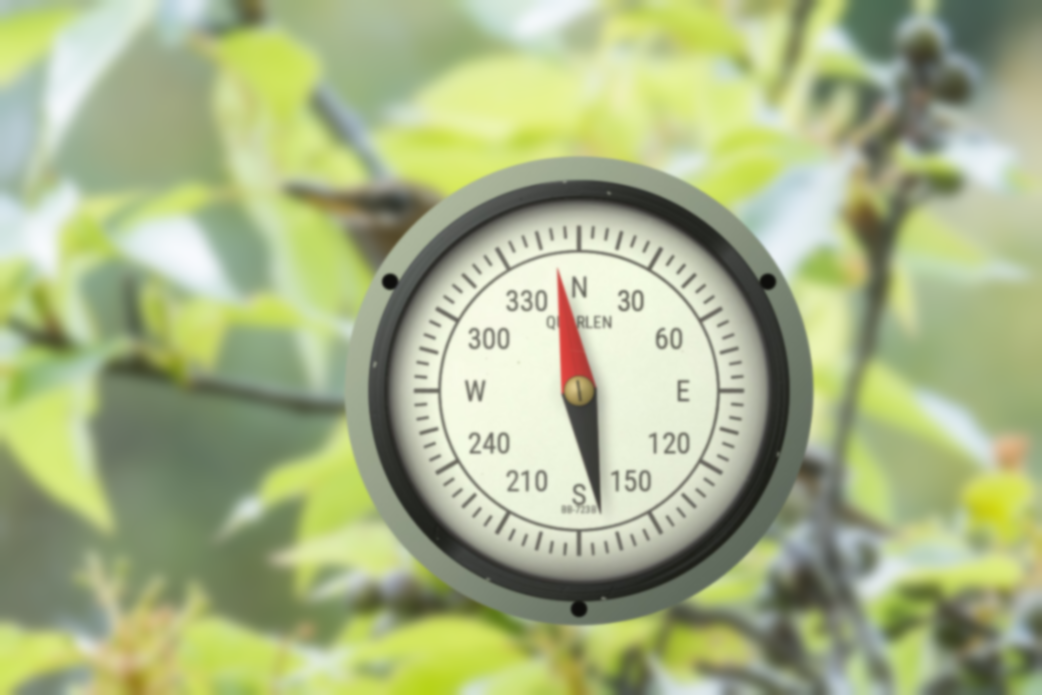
350 °
